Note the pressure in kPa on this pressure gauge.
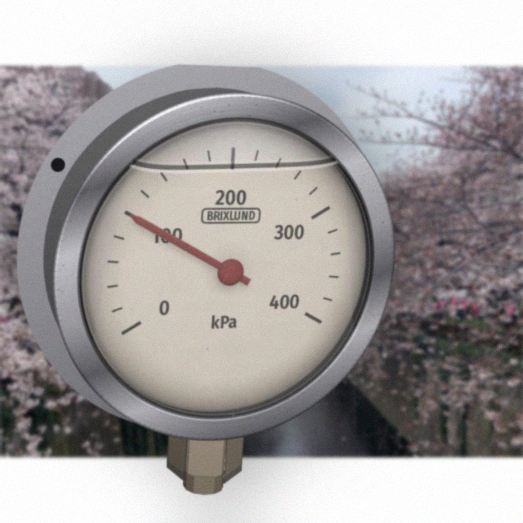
100 kPa
